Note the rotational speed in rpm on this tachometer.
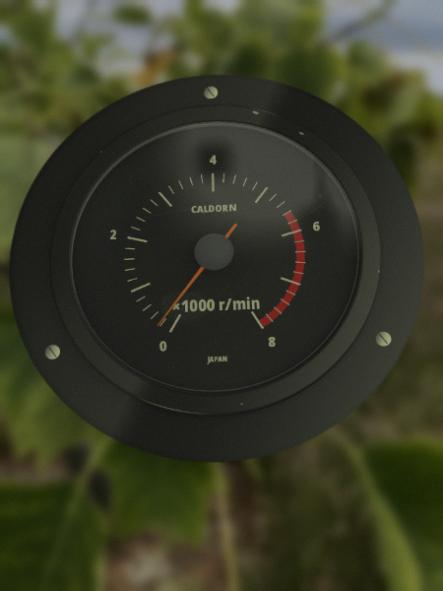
200 rpm
